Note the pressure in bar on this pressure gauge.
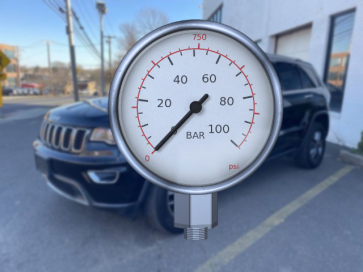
0 bar
